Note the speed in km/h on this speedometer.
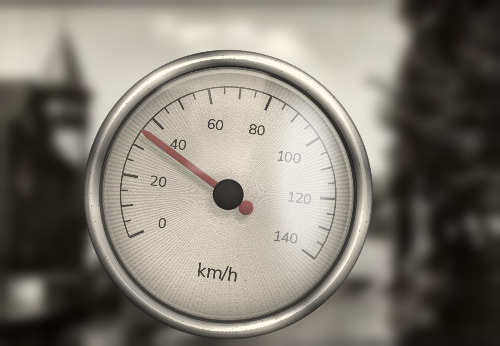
35 km/h
